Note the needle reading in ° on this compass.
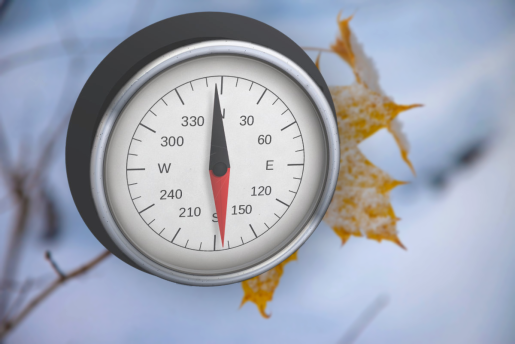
175 °
